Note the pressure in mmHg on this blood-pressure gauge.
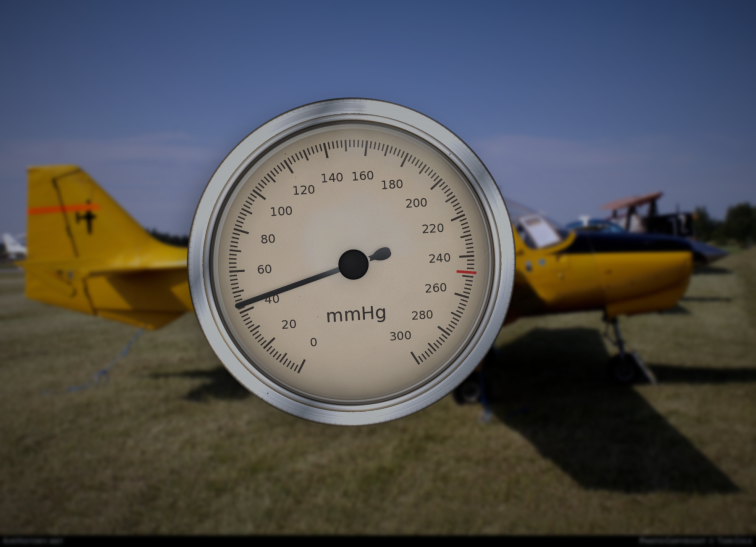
44 mmHg
